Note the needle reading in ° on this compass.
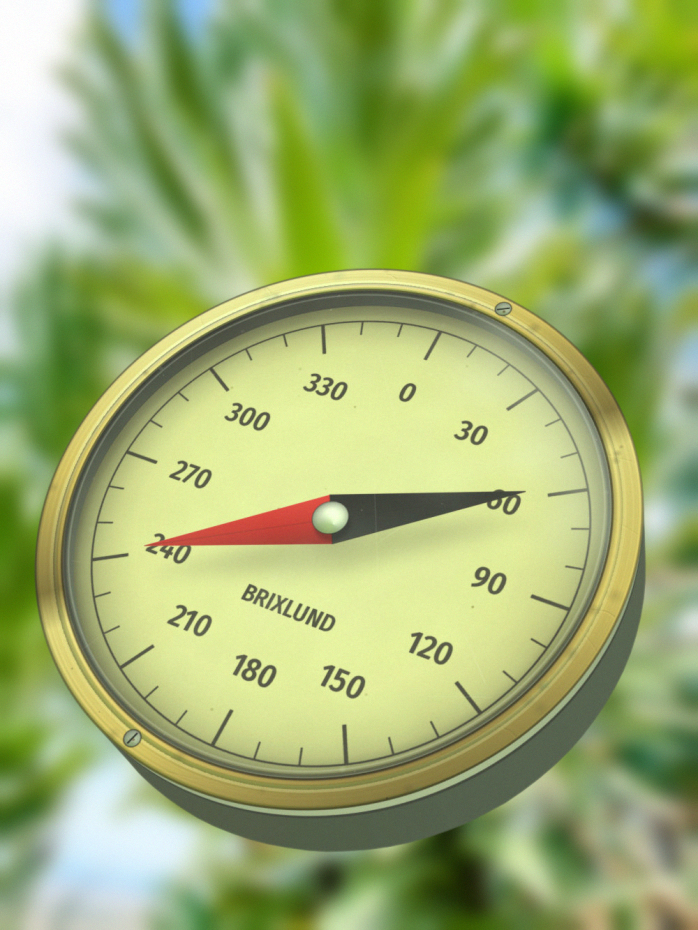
240 °
